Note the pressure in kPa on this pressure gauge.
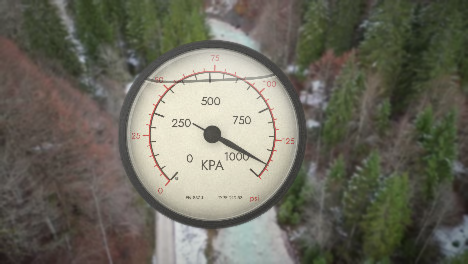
950 kPa
